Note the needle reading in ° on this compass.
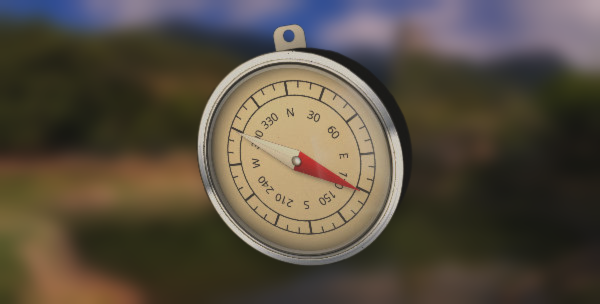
120 °
